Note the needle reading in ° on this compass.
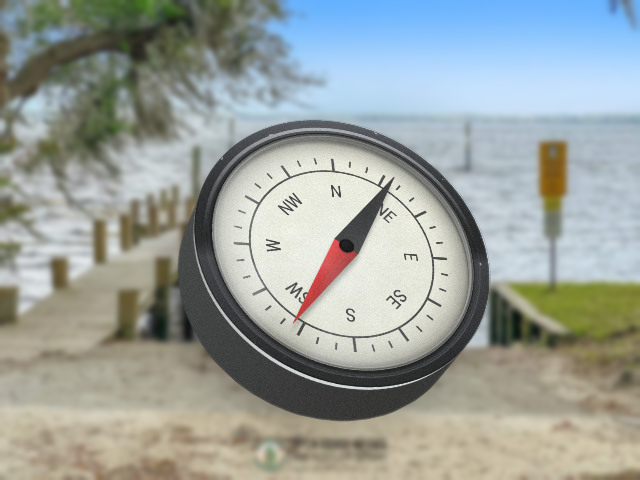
215 °
